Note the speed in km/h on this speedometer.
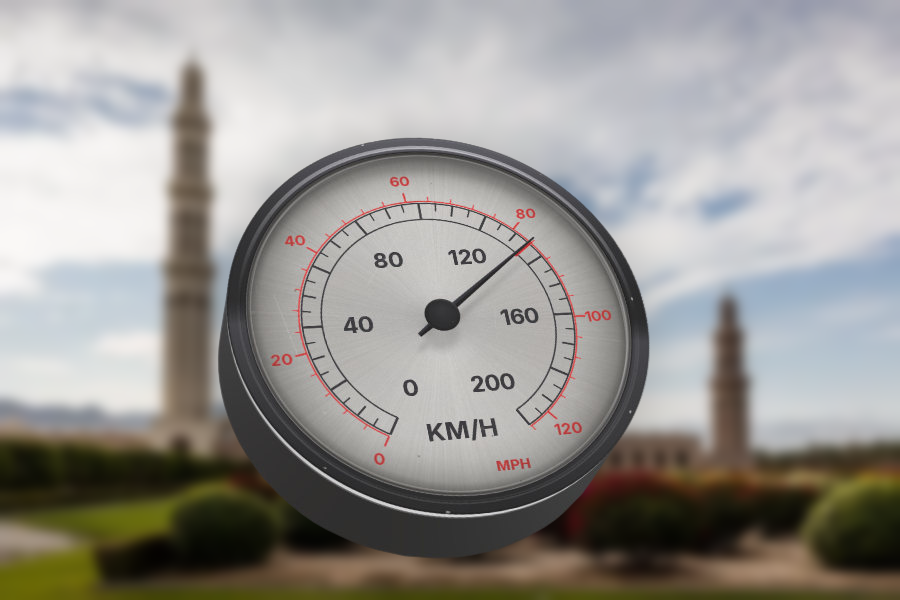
135 km/h
